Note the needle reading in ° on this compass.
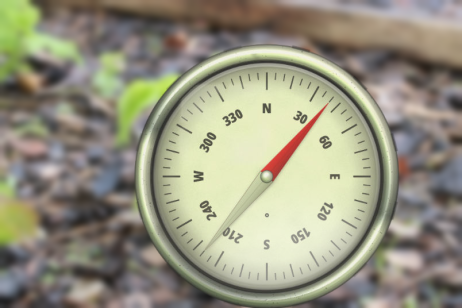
40 °
